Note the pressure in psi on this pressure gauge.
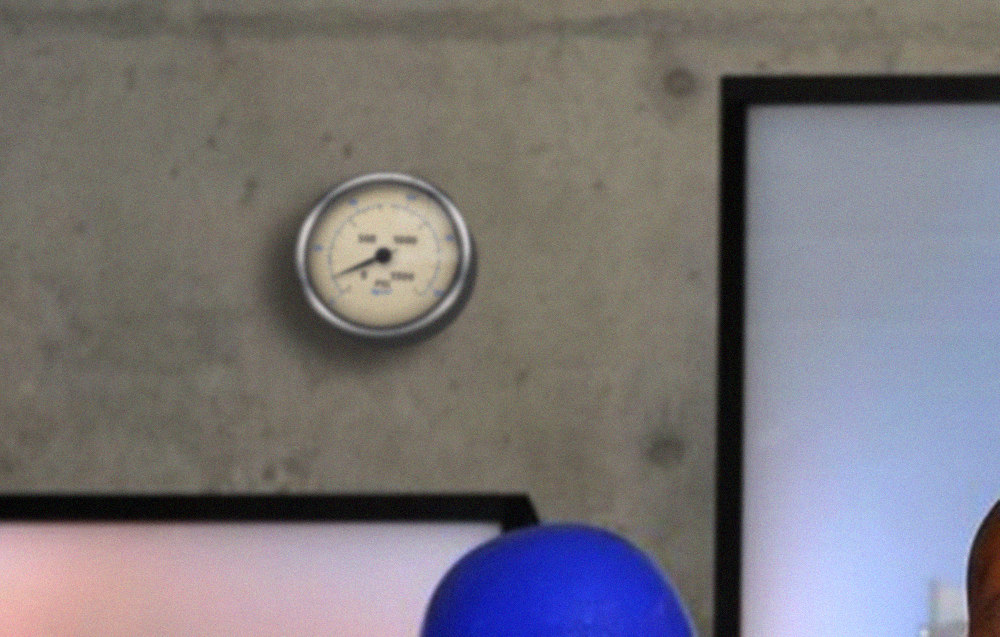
100 psi
